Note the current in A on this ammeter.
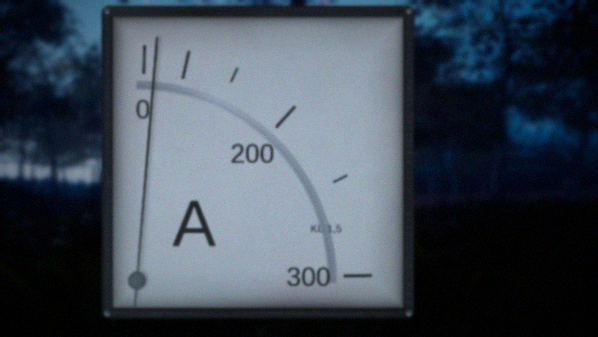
50 A
